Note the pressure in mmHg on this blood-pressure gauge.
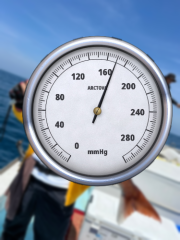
170 mmHg
